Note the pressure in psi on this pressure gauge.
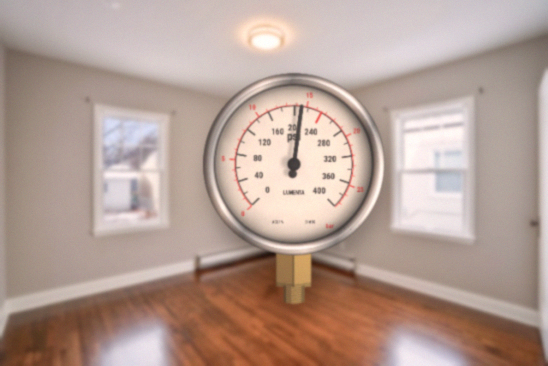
210 psi
